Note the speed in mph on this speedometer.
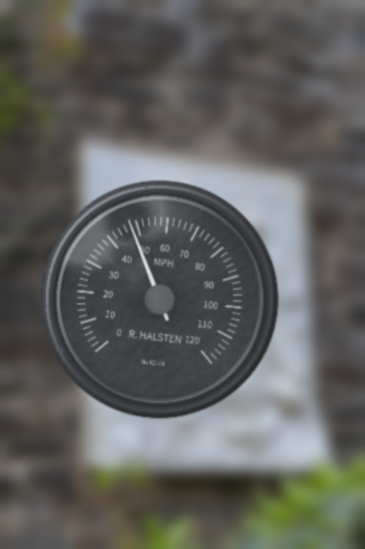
48 mph
